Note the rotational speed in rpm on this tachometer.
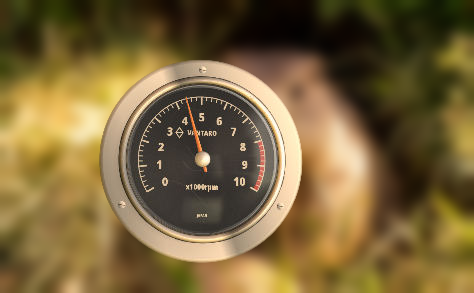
4400 rpm
